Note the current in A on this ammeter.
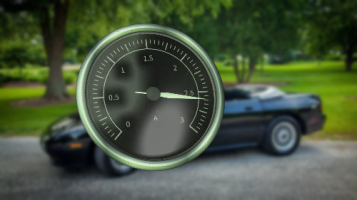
2.6 A
